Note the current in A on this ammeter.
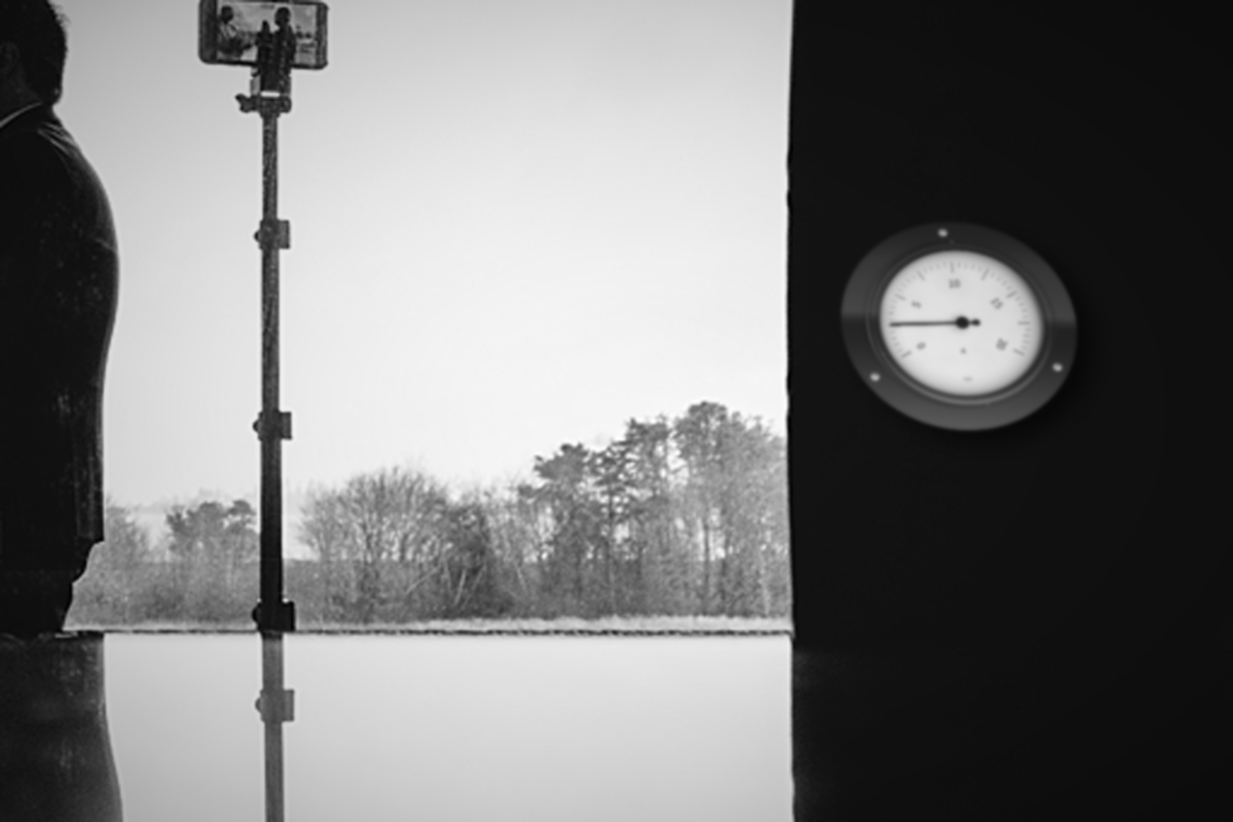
2.5 A
